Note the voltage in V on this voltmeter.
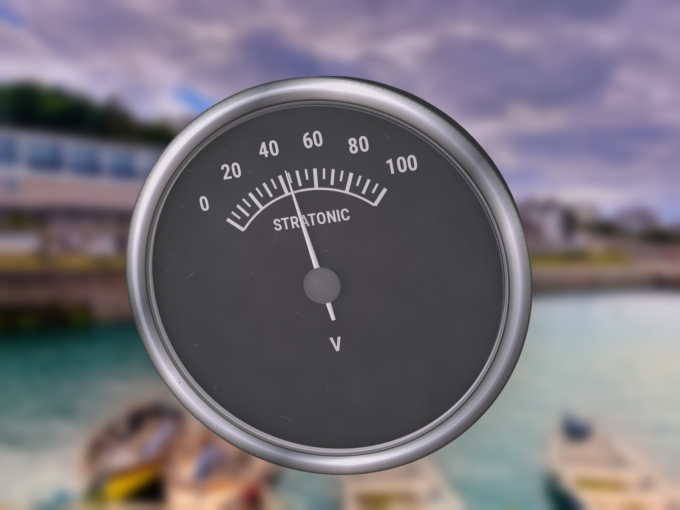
45 V
